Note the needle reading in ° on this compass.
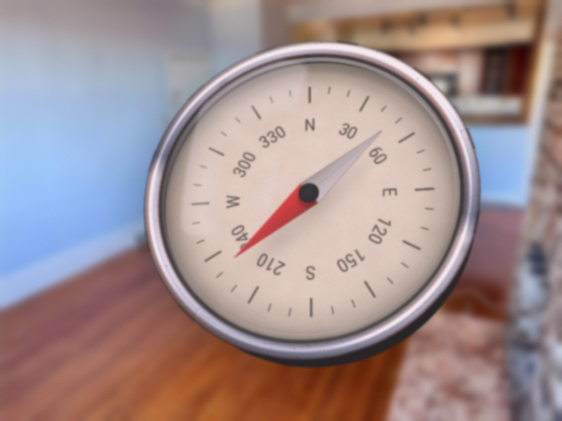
230 °
